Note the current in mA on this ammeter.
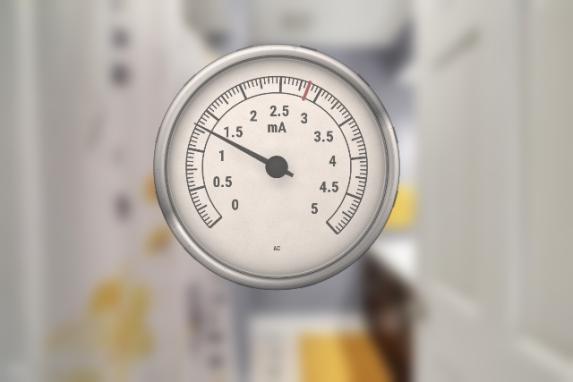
1.3 mA
